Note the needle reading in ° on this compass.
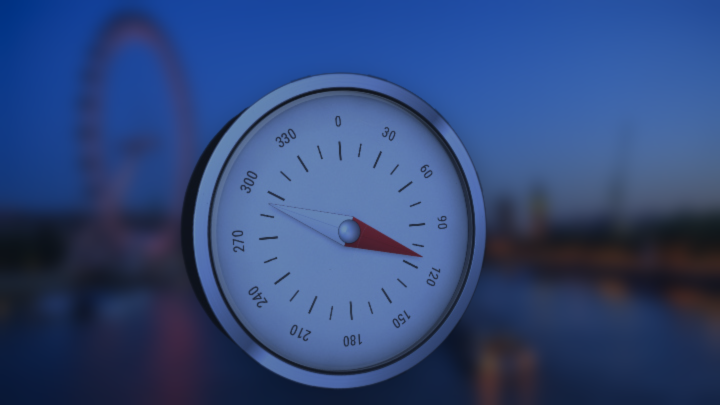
112.5 °
